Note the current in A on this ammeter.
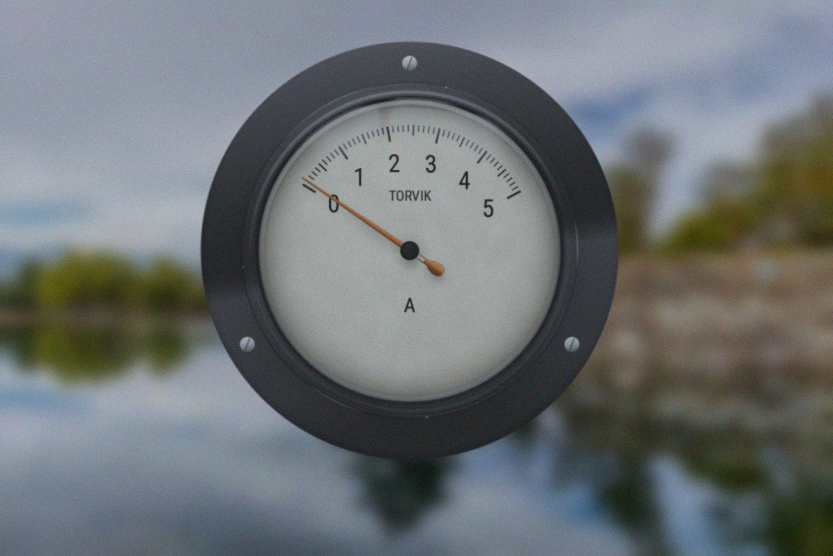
0.1 A
